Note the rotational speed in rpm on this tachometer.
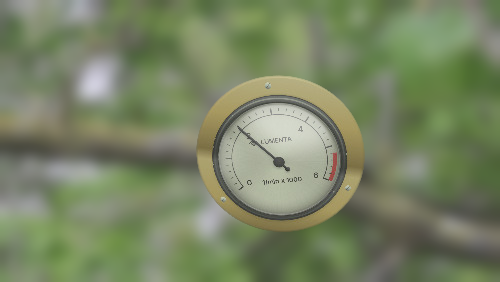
2000 rpm
